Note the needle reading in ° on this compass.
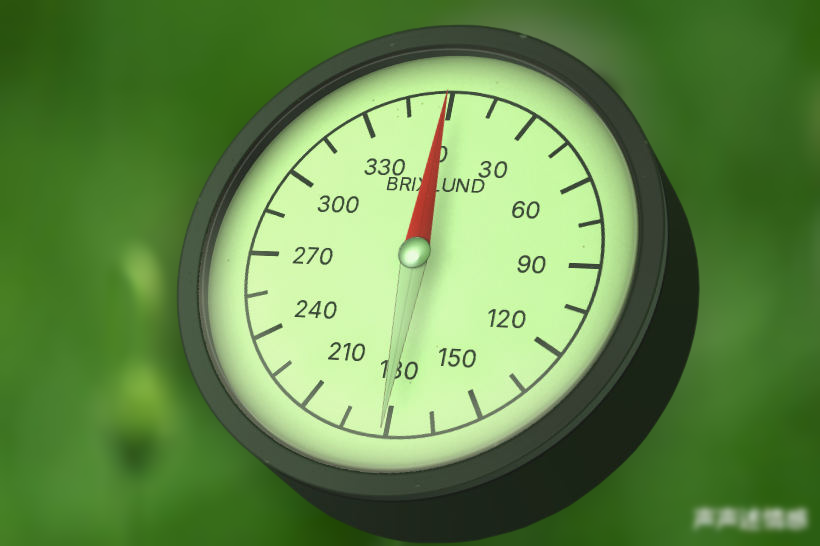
0 °
